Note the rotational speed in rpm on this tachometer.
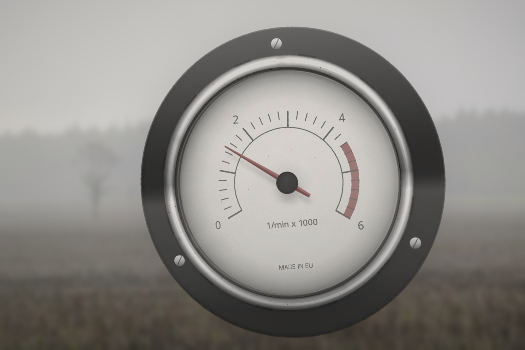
1500 rpm
